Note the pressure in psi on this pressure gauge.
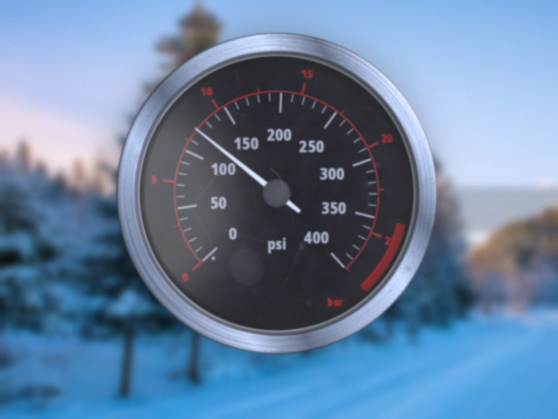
120 psi
